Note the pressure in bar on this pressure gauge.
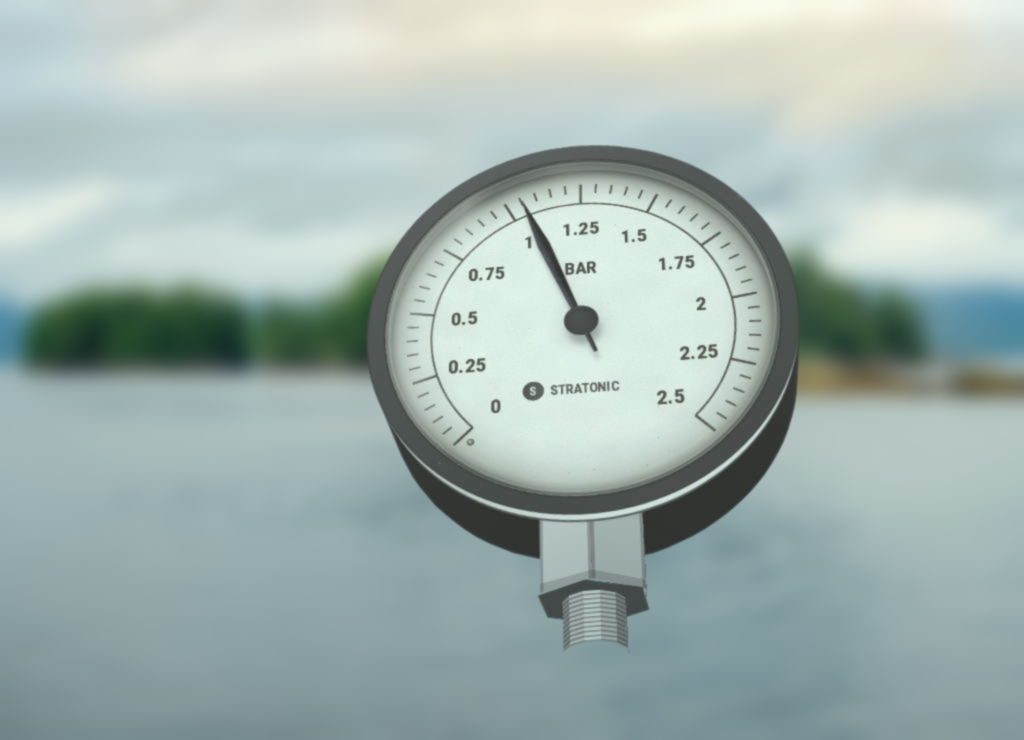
1.05 bar
